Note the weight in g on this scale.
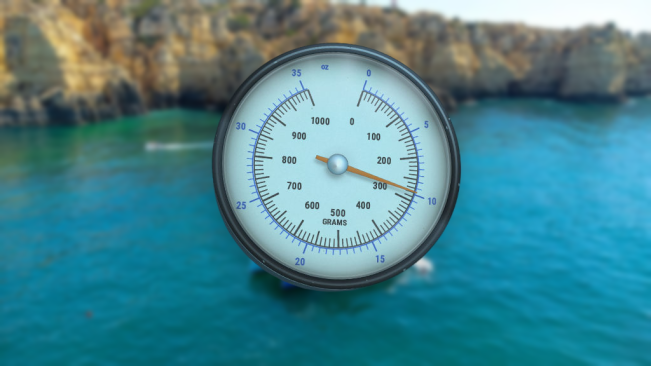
280 g
